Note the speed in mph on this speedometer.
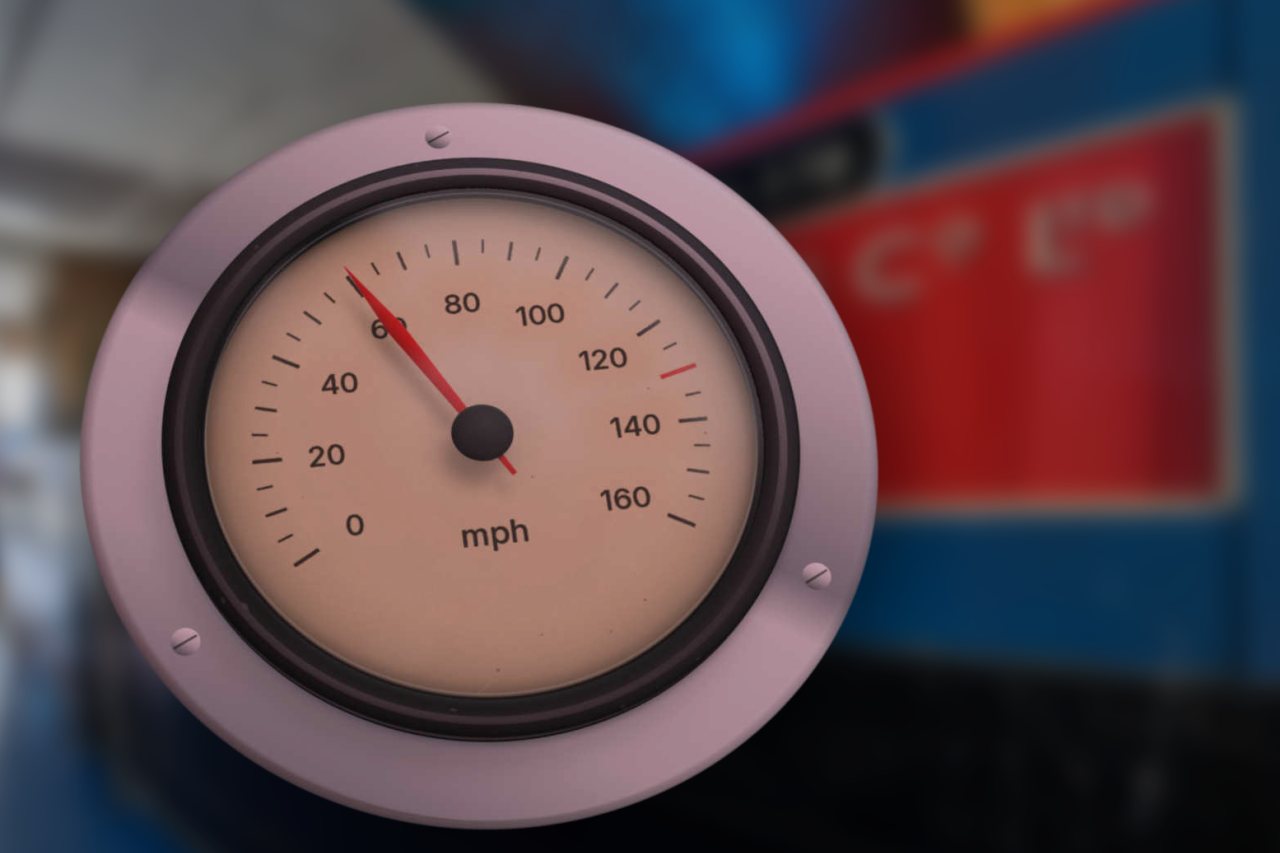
60 mph
